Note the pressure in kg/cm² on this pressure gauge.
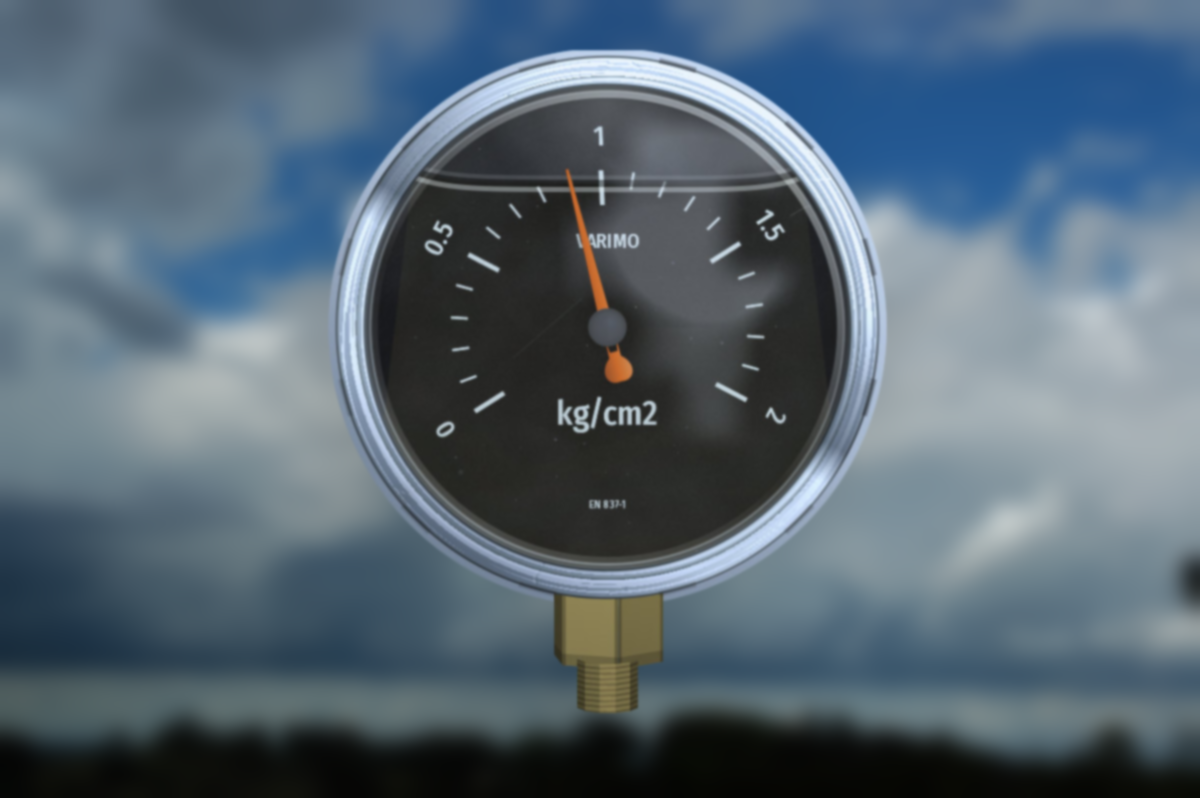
0.9 kg/cm²
